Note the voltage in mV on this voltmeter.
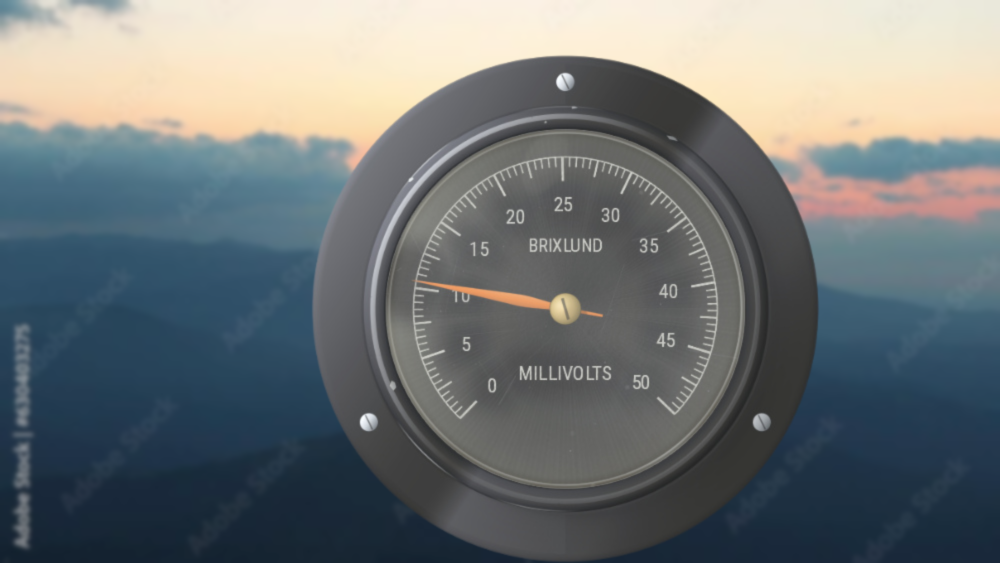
10.5 mV
